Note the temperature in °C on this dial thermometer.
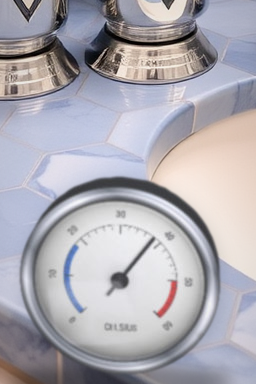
38 °C
